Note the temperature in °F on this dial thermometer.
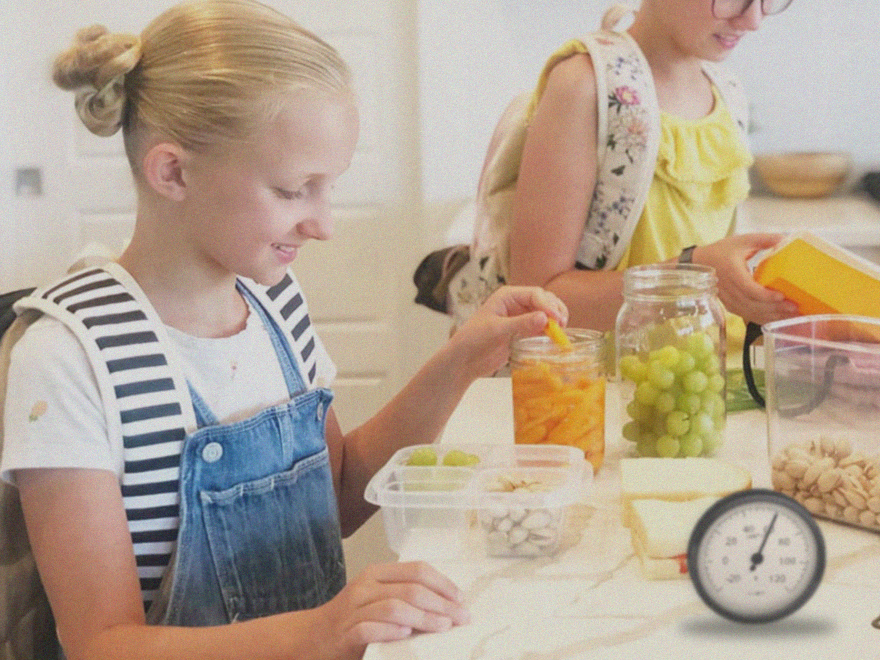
60 °F
